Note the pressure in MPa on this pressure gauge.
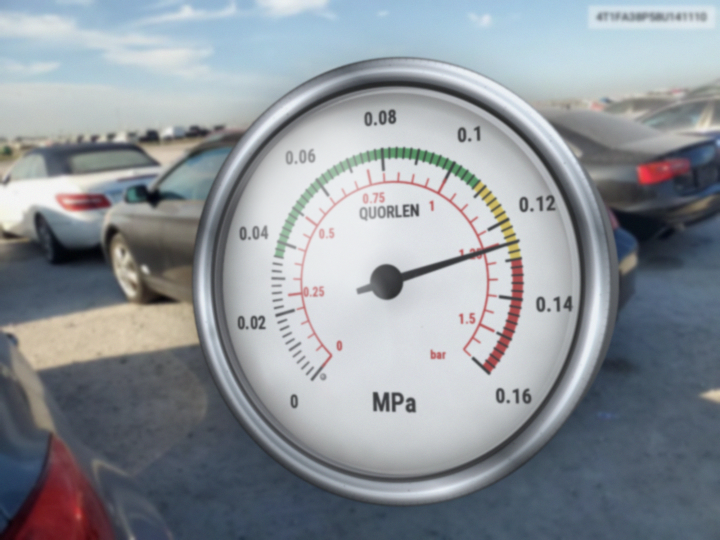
0.126 MPa
